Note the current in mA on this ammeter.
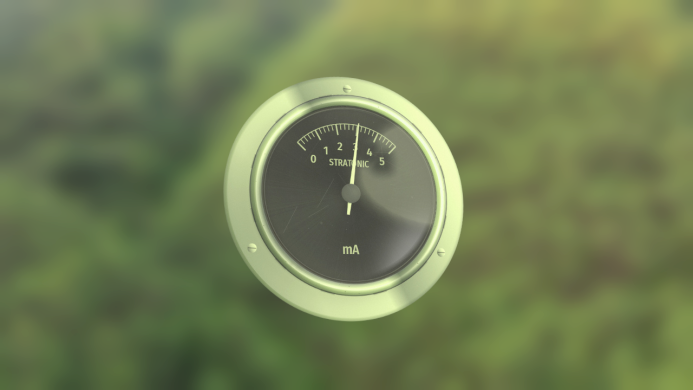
3 mA
